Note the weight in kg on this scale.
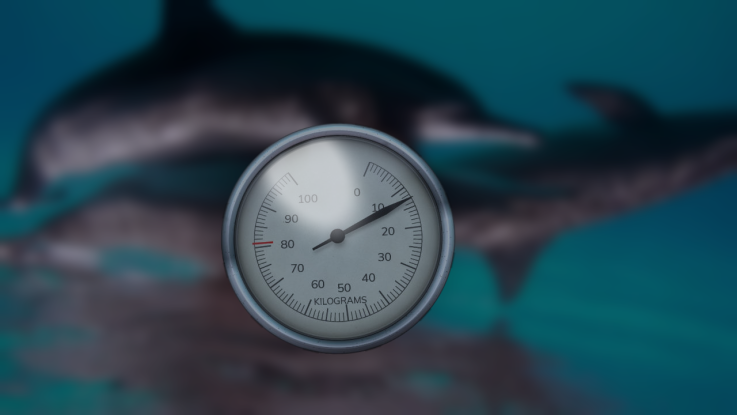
13 kg
